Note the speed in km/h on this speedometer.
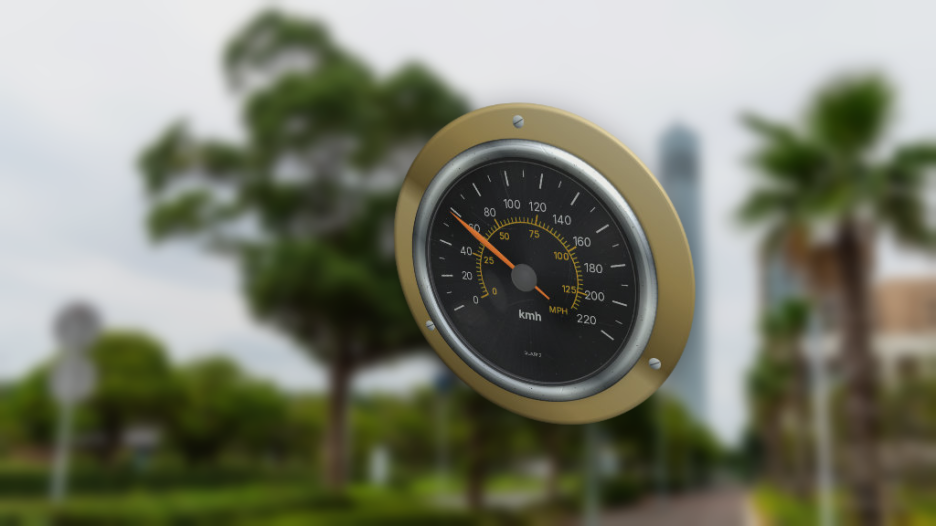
60 km/h
